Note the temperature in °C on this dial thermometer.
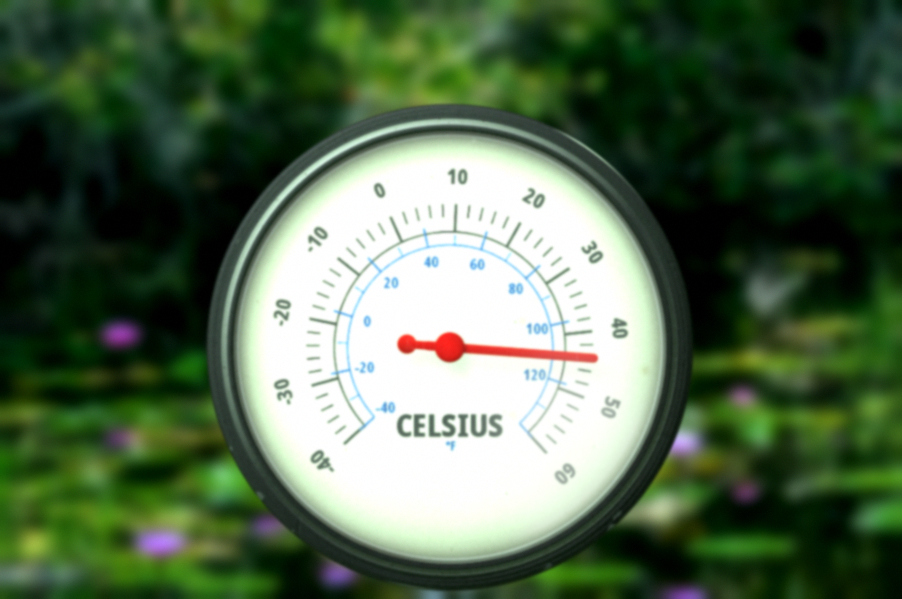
44 °C
